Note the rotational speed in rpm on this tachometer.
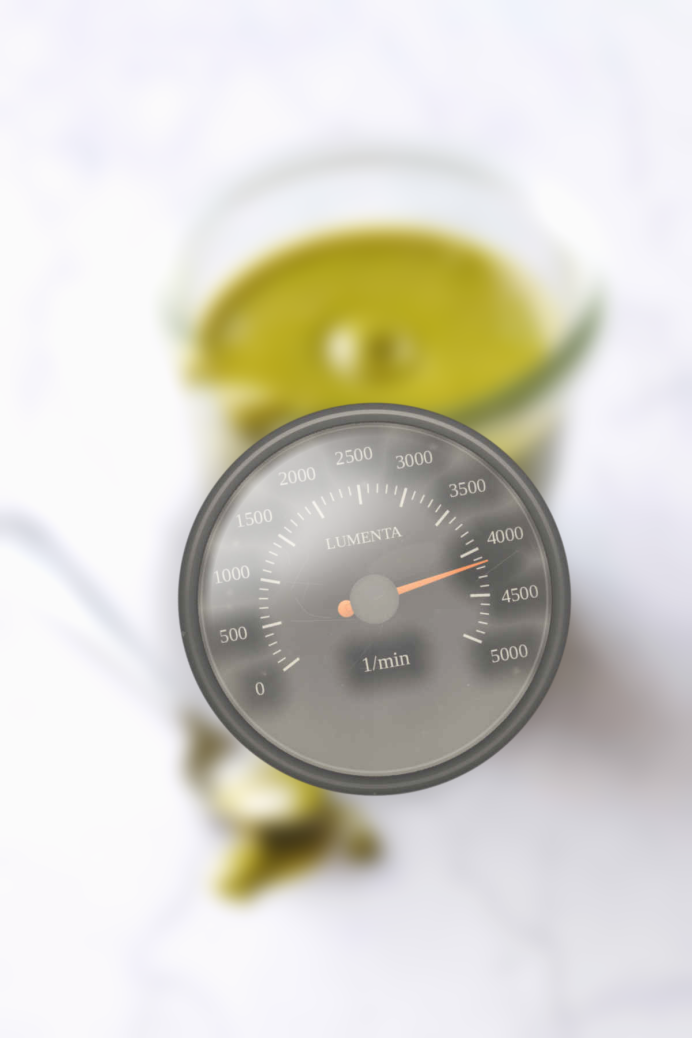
4150 rpm
